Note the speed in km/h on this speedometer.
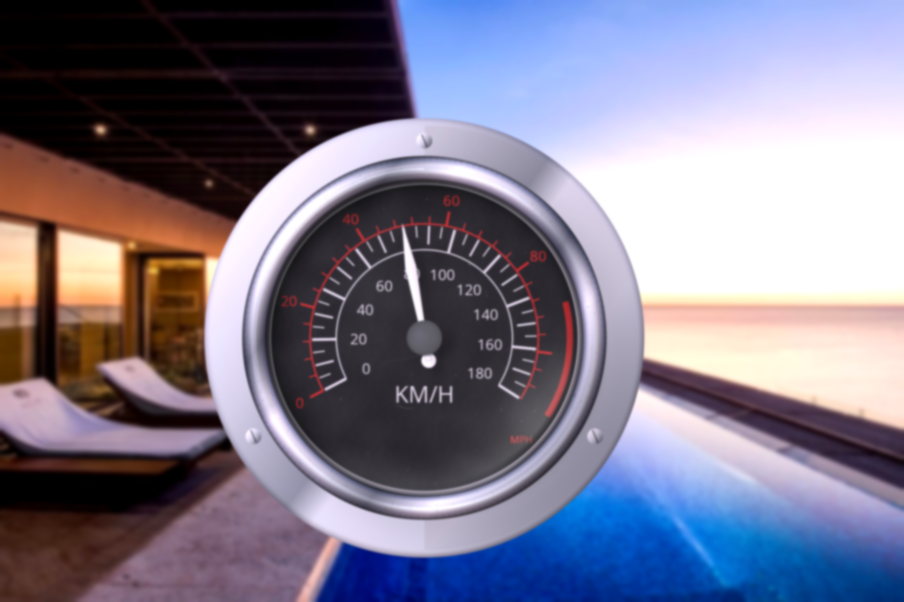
80 km/h
